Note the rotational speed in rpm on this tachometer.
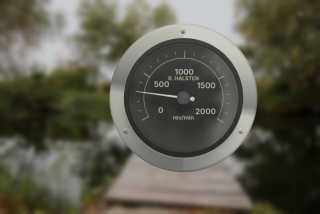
300 rpm
